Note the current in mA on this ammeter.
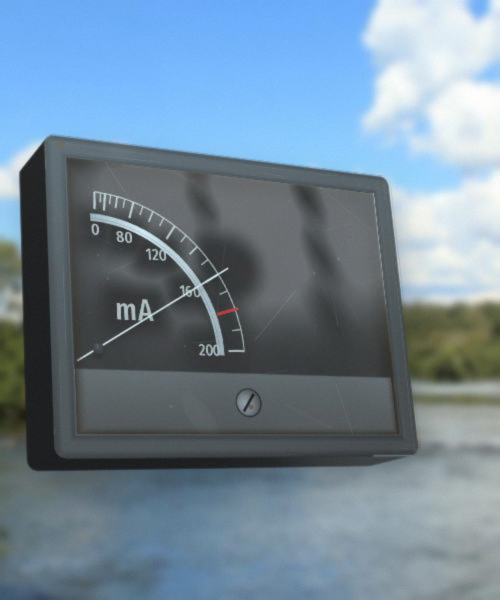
160 mA
